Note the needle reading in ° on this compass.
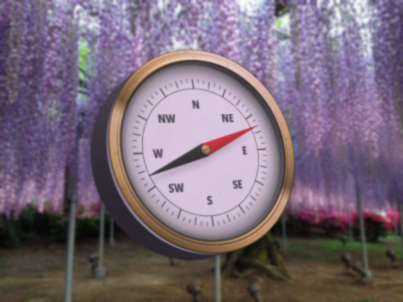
70 °
